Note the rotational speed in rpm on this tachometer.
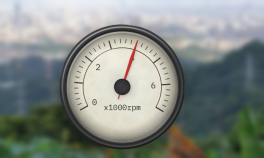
4000 rpm
